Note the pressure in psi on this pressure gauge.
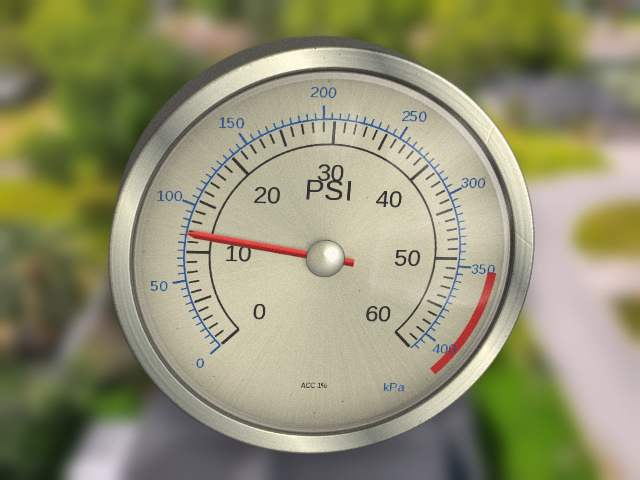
12 psi
